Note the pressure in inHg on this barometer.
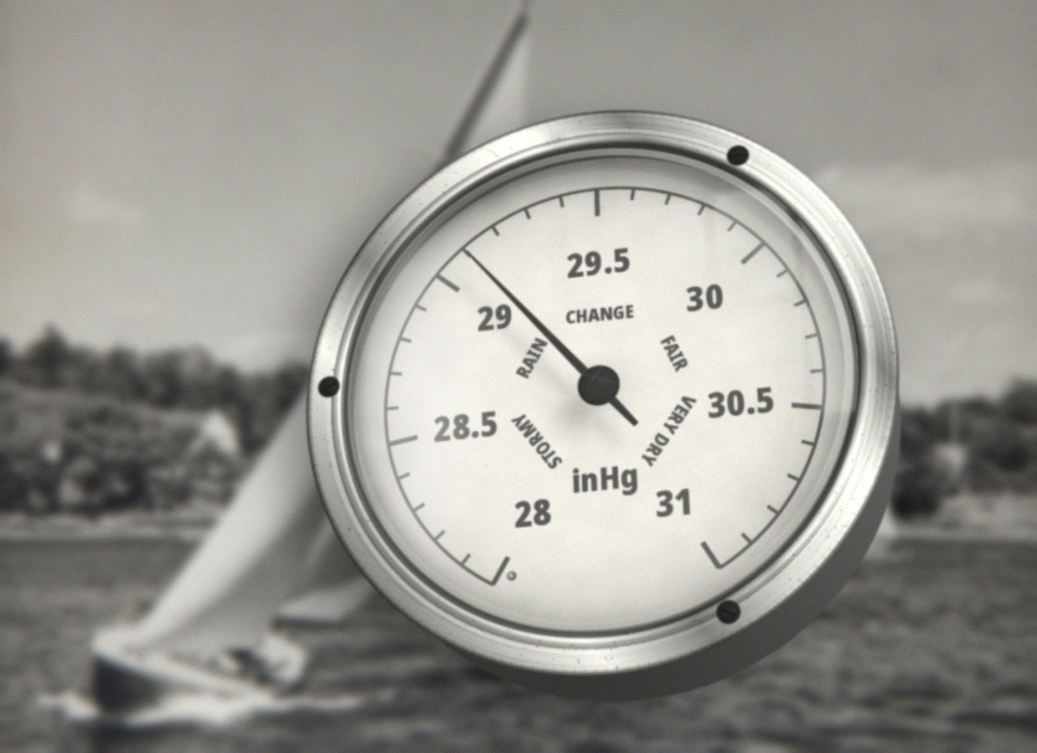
29.1 inHg
